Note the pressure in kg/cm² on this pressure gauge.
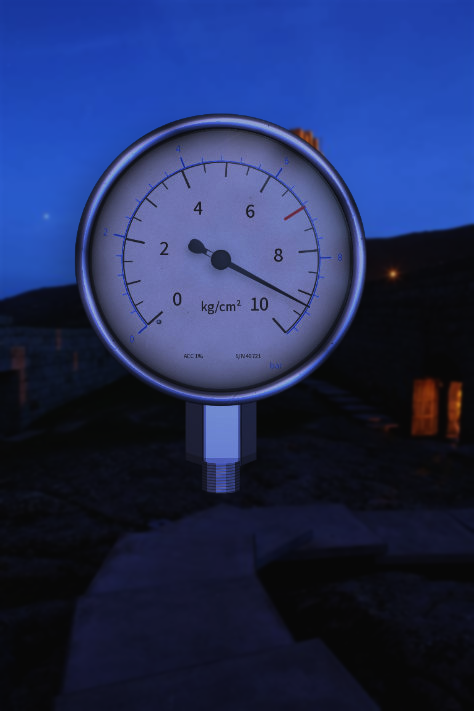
9.25 kg/cm²
